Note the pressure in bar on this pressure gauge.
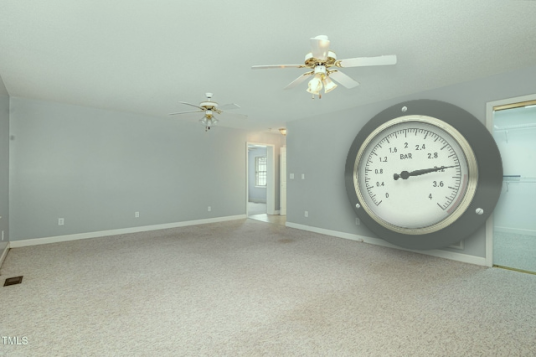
3.2 bar
